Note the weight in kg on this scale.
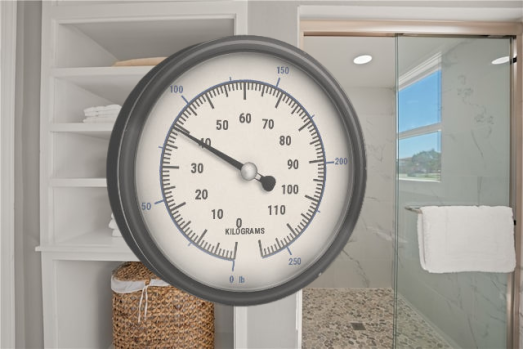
39 kg
